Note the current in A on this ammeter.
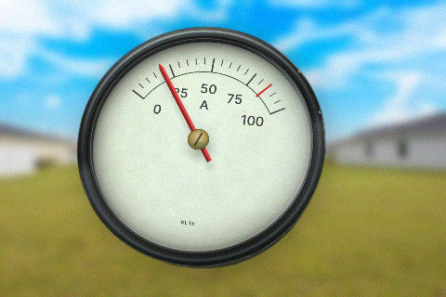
20 A
